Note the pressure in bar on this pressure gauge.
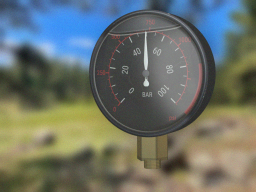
50 bar
